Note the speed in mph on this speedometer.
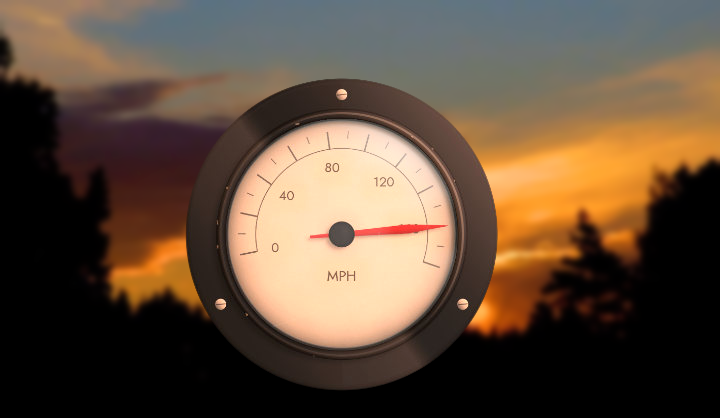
160 mph
